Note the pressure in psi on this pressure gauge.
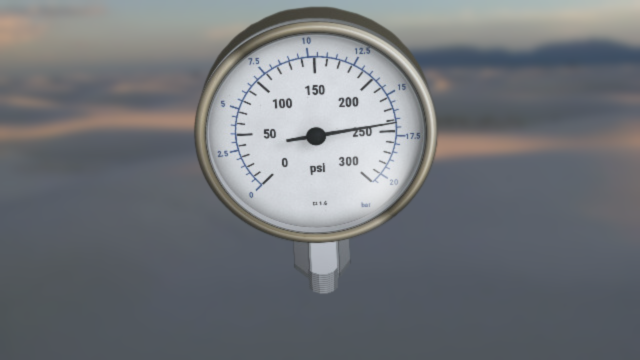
240 psi
